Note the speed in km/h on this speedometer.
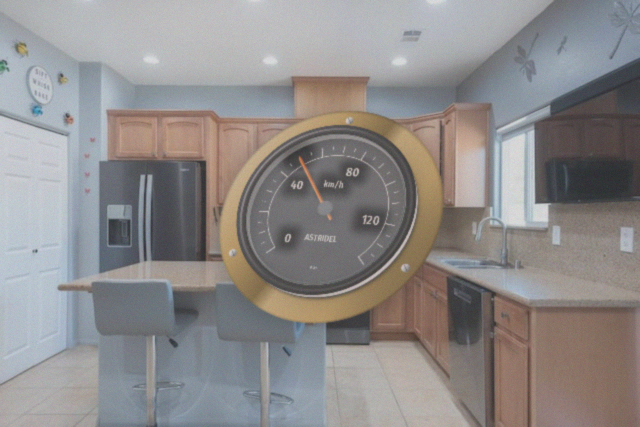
50 km/h
